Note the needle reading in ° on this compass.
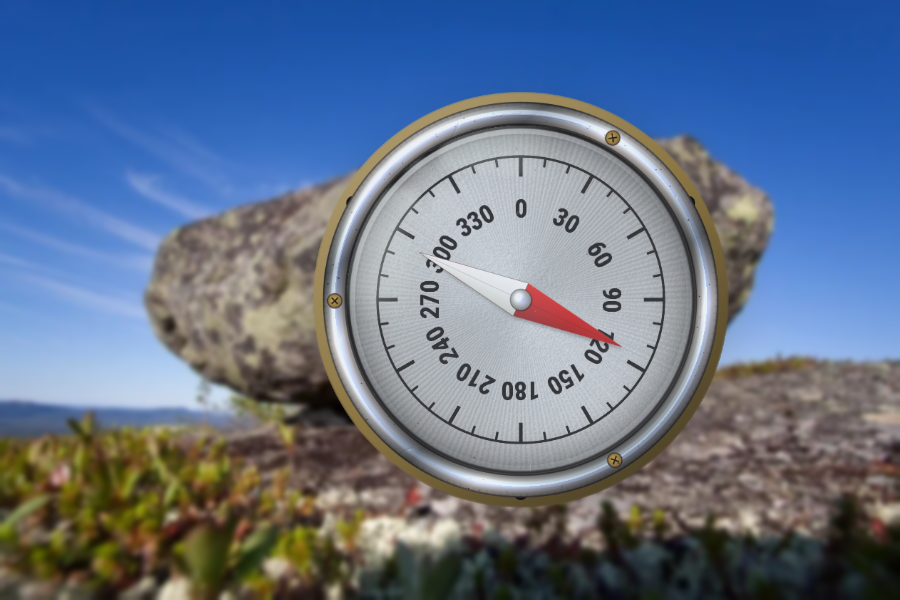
115 °
